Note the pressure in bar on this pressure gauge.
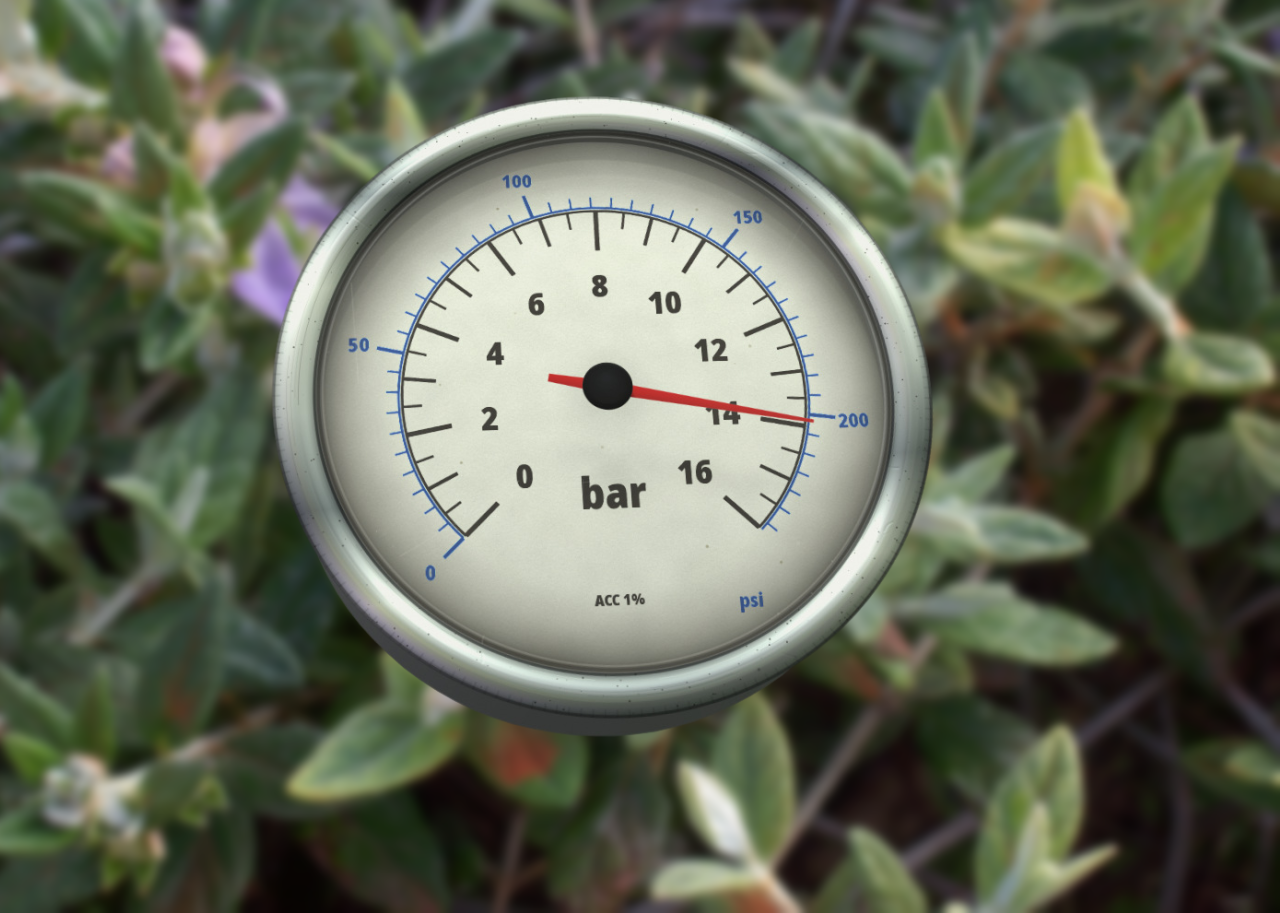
14 bar
